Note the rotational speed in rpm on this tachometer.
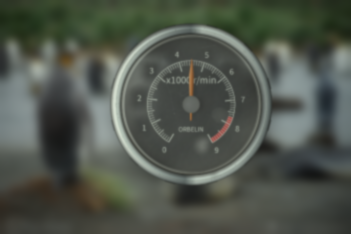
4500 rpm
